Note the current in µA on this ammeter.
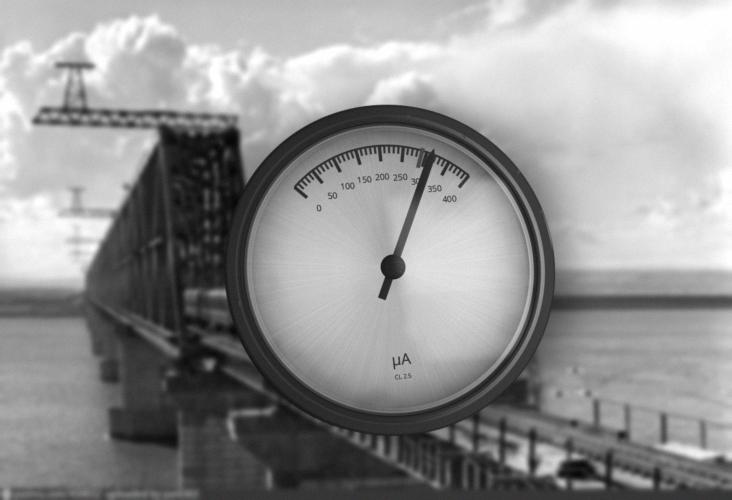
310 µA
